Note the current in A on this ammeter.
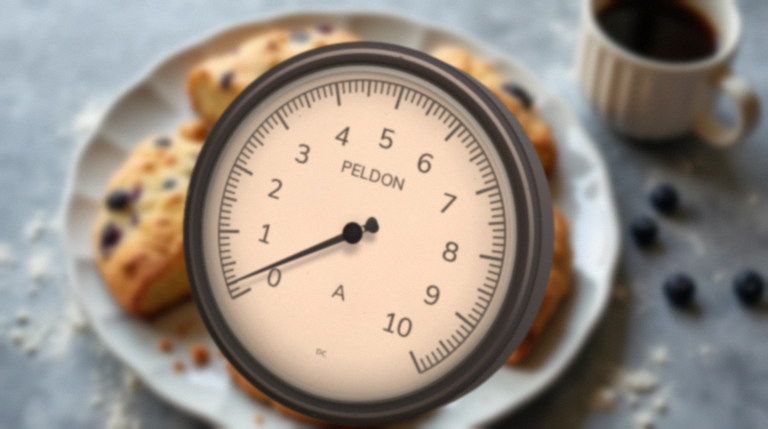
0.2 A
